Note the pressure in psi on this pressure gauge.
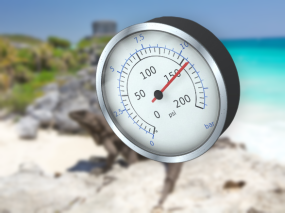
155 psi
